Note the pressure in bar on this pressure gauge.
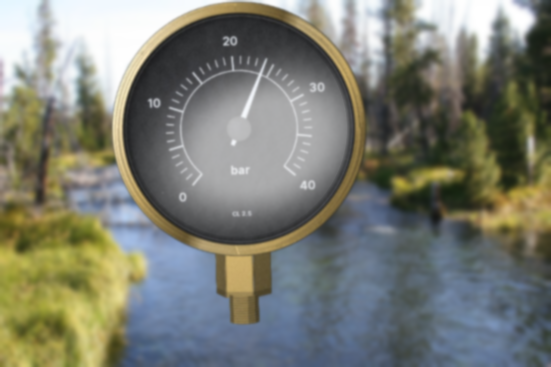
24 bar
